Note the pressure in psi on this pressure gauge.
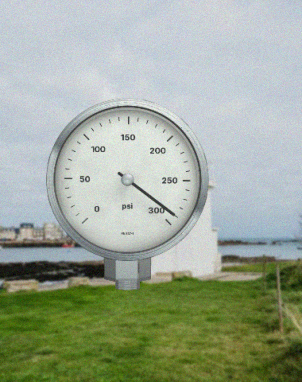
290 psi
